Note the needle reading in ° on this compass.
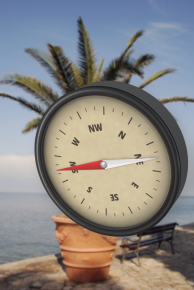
225 °
